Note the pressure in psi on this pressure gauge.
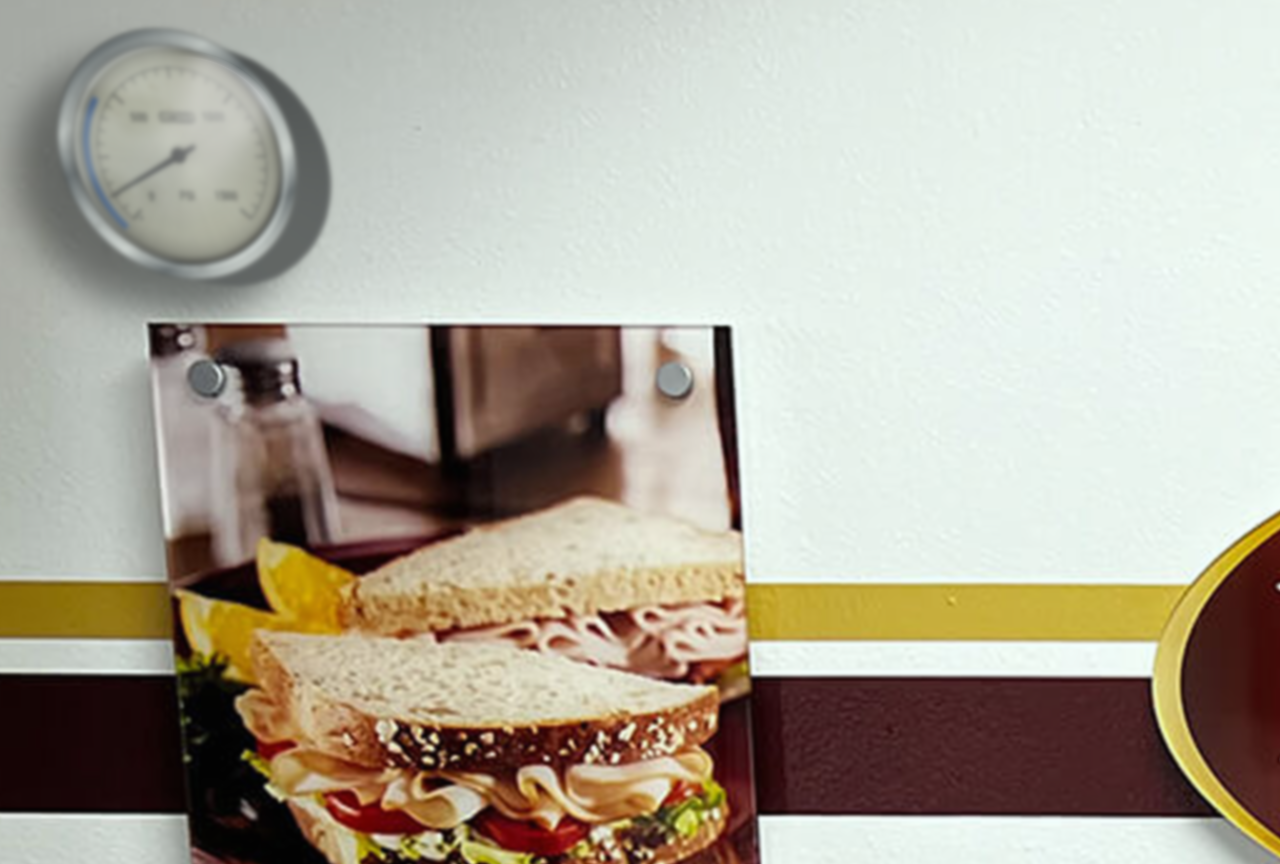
100 psi
